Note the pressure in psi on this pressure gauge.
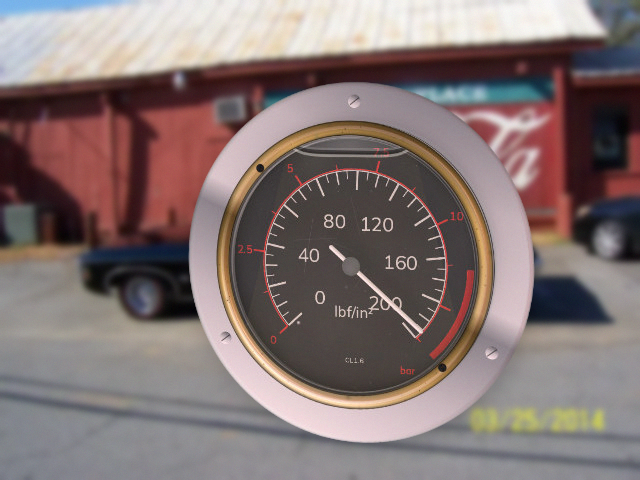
195 psi
